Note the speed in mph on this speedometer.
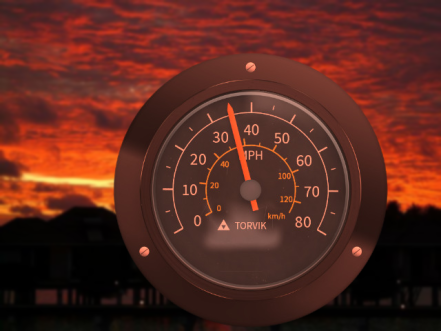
35 mph
